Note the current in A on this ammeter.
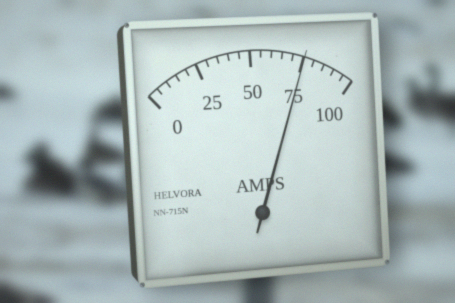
75 A
